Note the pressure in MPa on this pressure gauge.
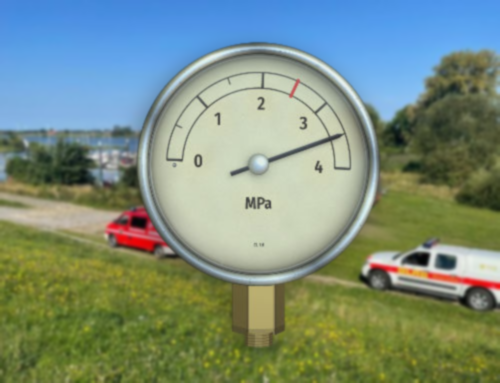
3.5 MPa
